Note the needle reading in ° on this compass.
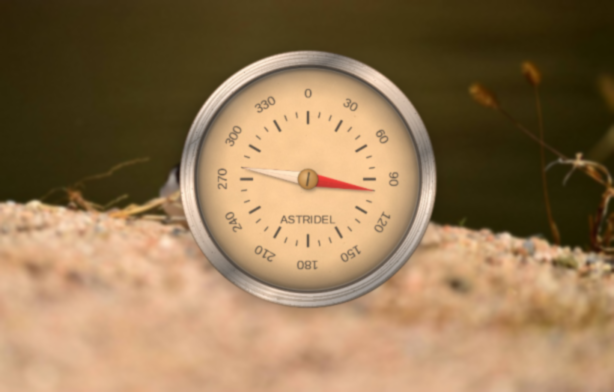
100 °
